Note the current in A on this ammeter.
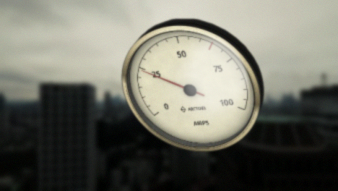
25 A
